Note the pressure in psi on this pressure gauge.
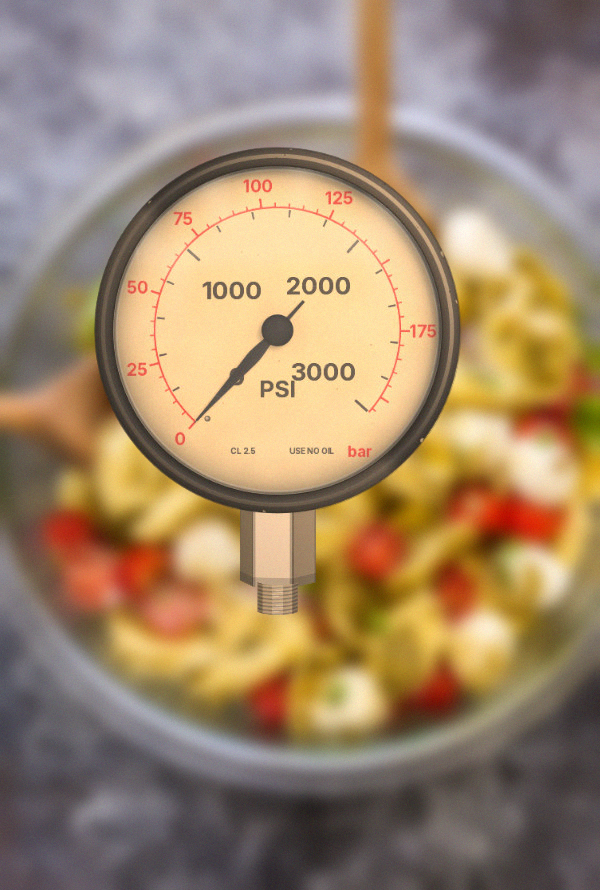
0 psi
